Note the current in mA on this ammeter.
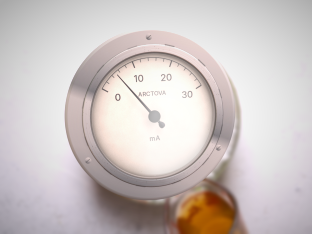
5 mA
